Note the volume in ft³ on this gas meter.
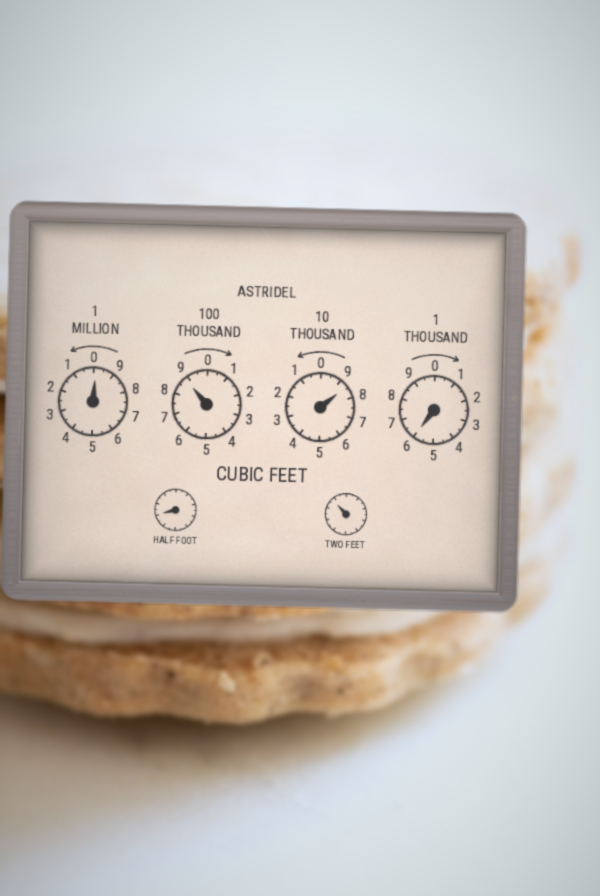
988600 ft³
